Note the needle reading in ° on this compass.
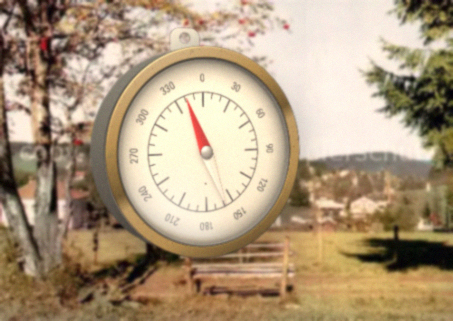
340 °
